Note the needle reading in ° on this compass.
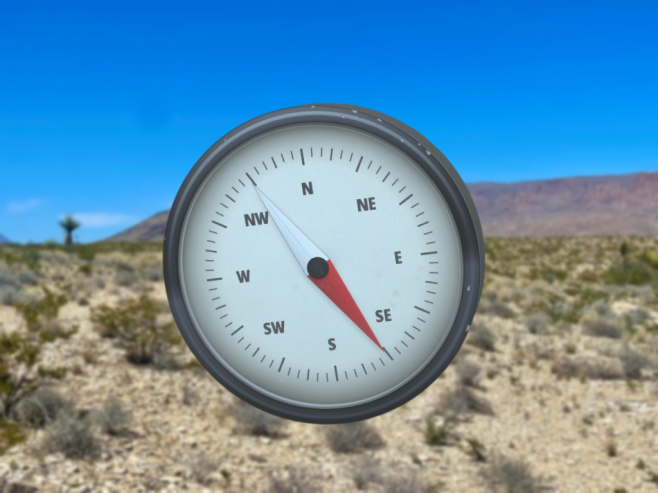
150 °
